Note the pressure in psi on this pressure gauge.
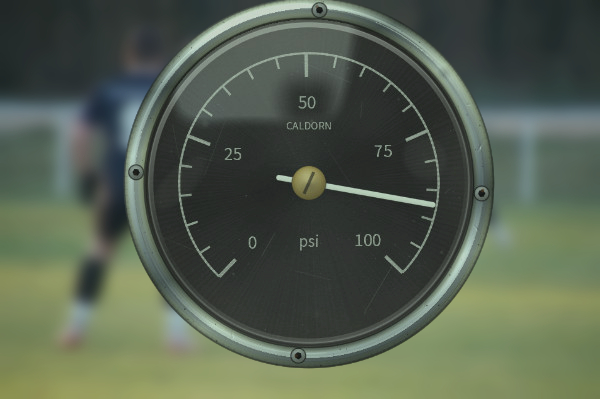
87.5 psi
